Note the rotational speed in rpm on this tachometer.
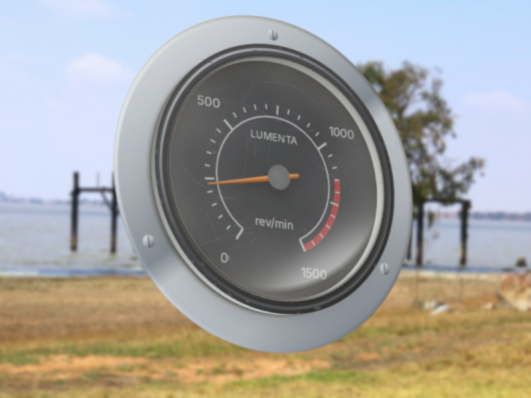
225 rpm
